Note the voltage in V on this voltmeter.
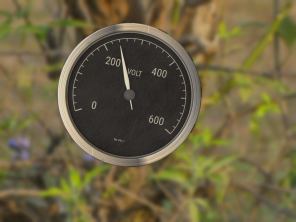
240 V
